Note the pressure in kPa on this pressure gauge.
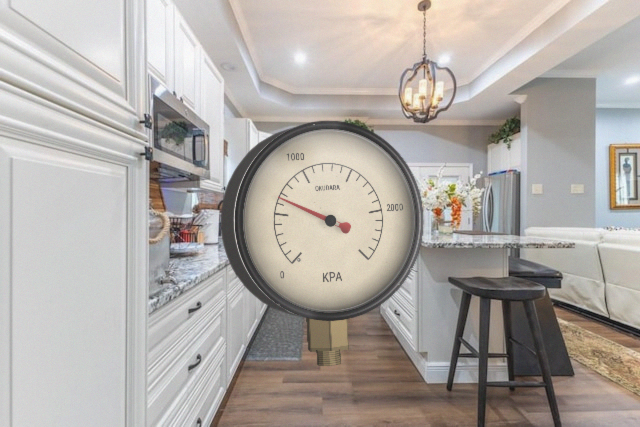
650 kPa
